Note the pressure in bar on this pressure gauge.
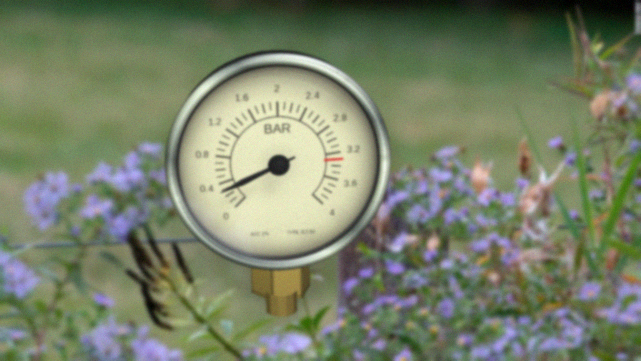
0.3 bar
